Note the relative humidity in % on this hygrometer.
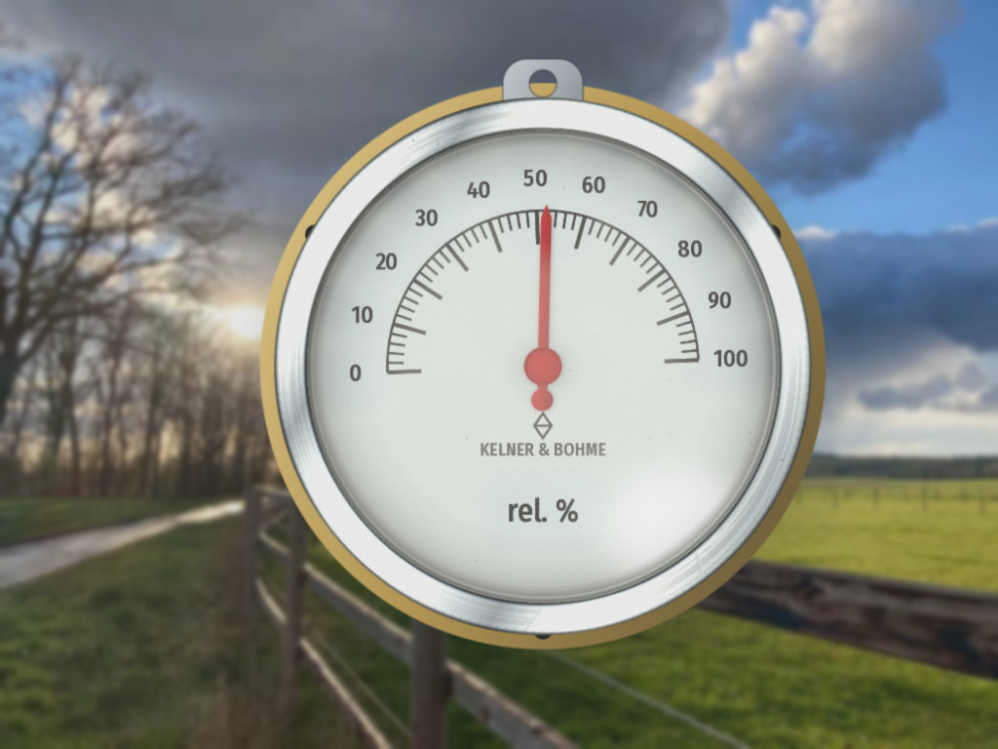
52 %
